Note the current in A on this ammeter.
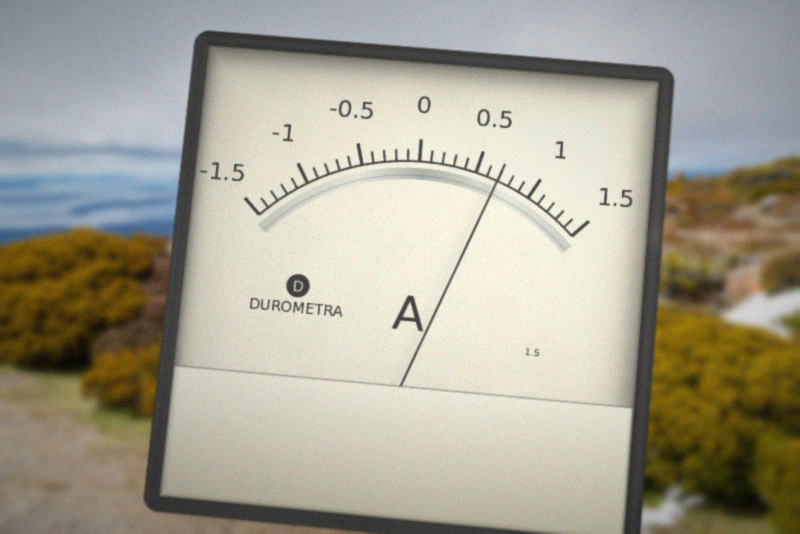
0.7 A
